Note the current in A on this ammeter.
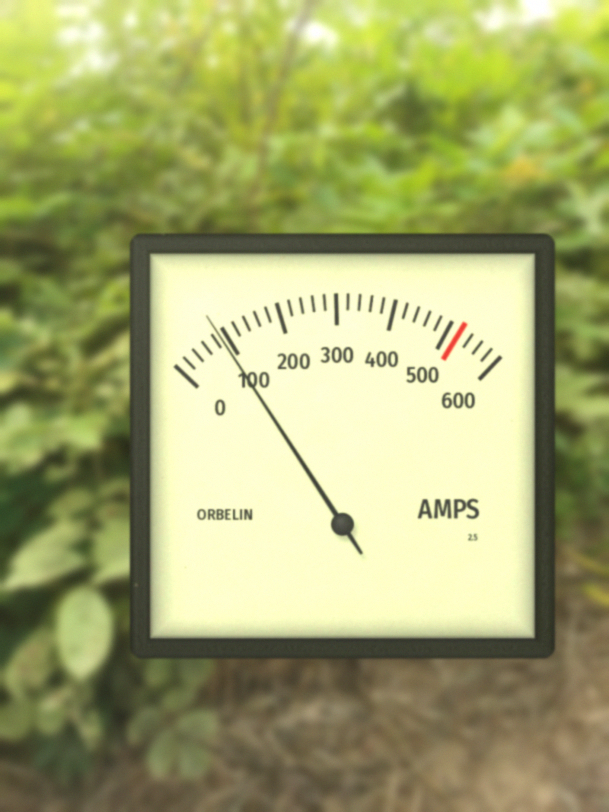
90 A
